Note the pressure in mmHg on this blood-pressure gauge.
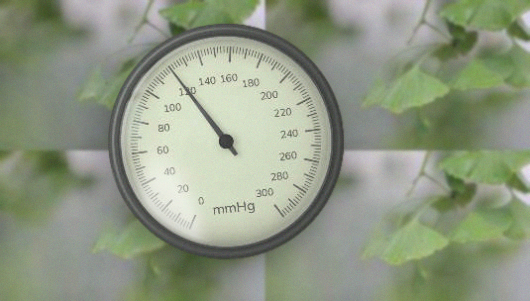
120 mmHg
